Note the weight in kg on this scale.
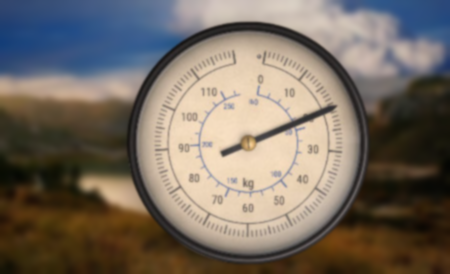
20 kg
